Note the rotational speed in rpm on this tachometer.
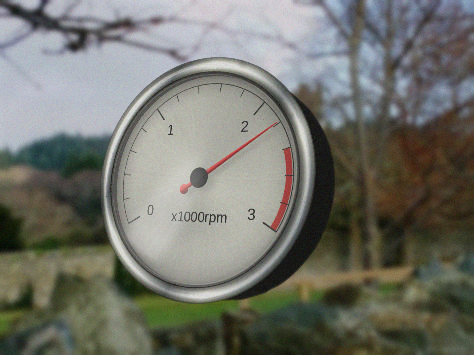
2200 rpm
